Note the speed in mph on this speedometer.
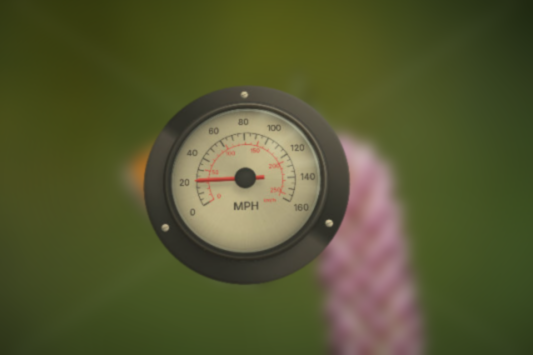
20 mph
